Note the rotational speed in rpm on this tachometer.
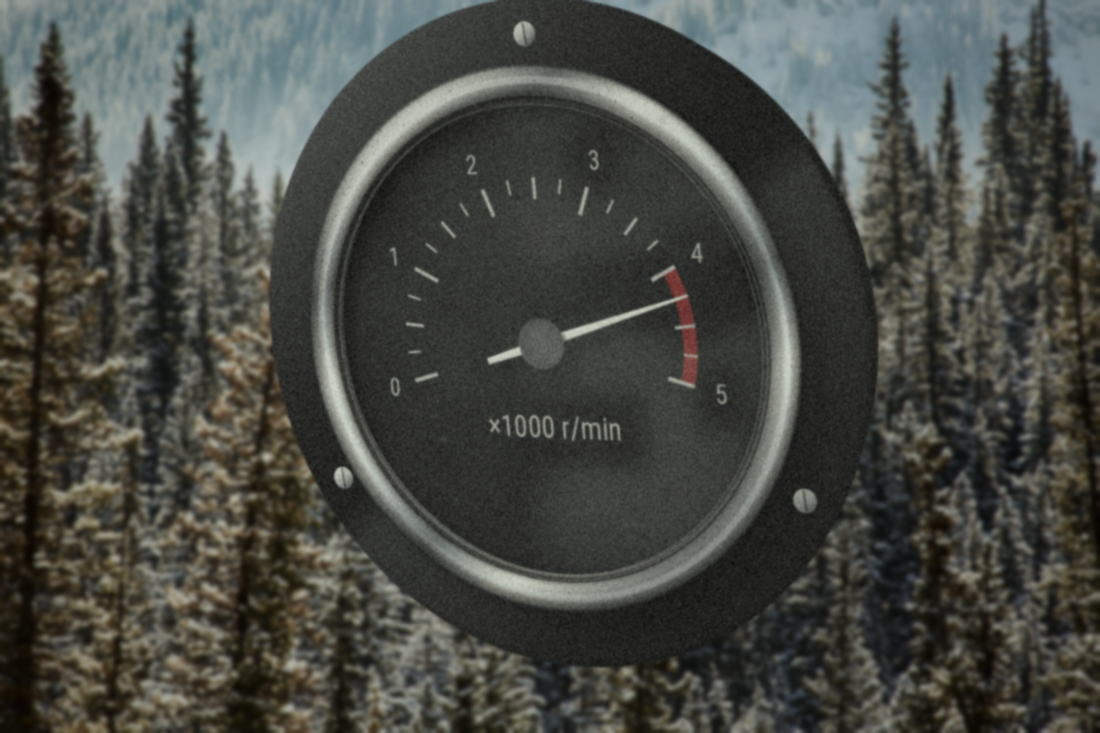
4250 rpm
